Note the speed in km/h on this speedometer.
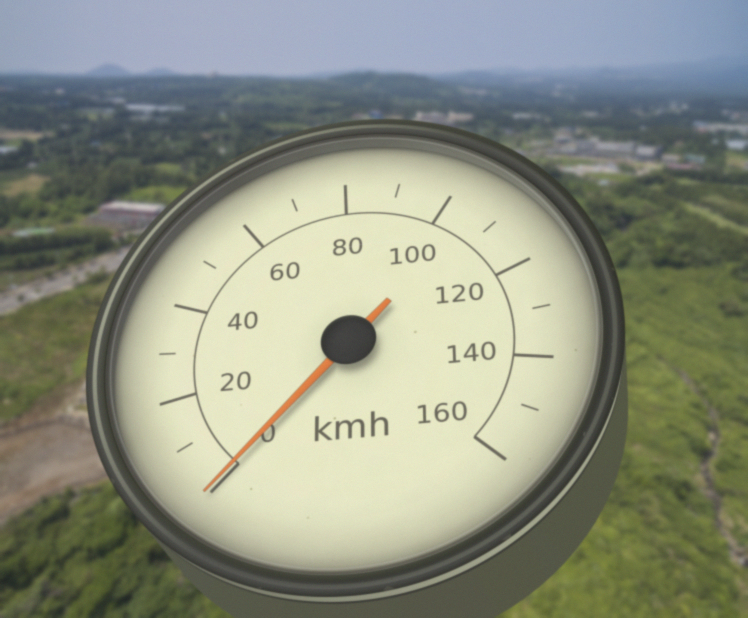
0 km/h
